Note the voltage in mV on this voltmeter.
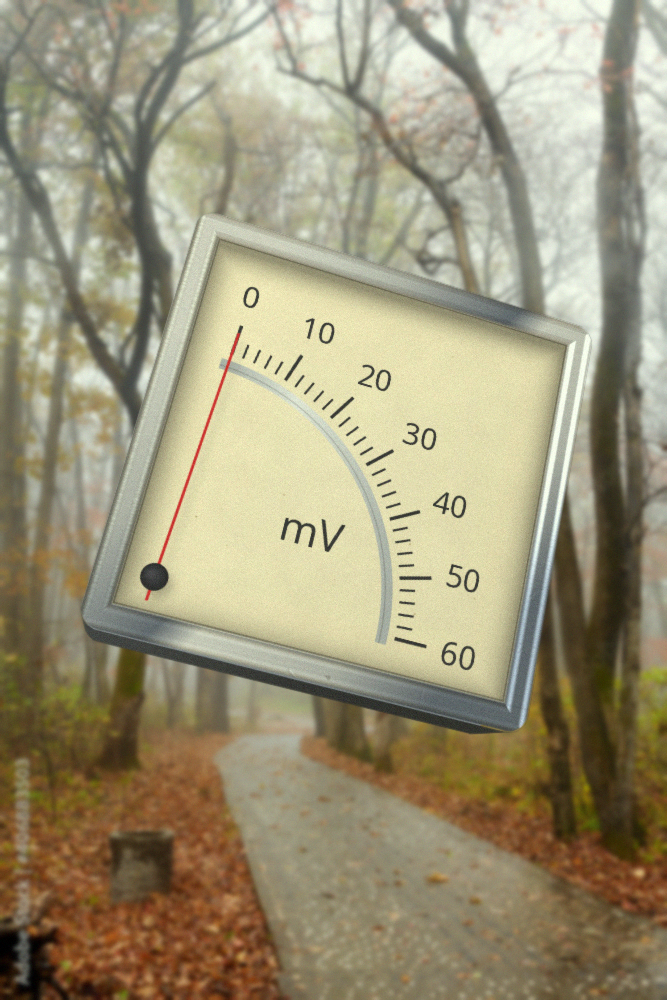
0 mV
